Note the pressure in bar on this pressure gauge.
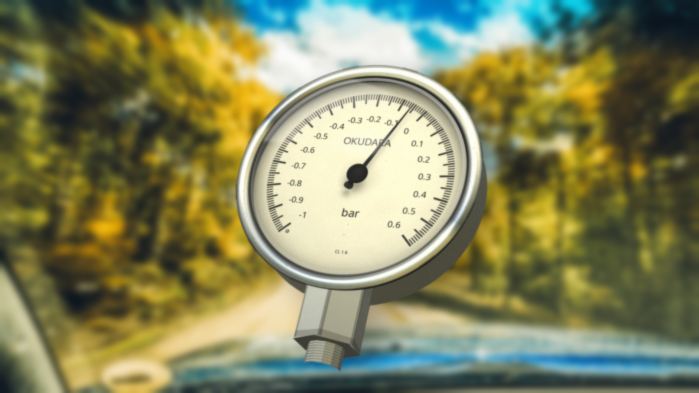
-0.05 bar
